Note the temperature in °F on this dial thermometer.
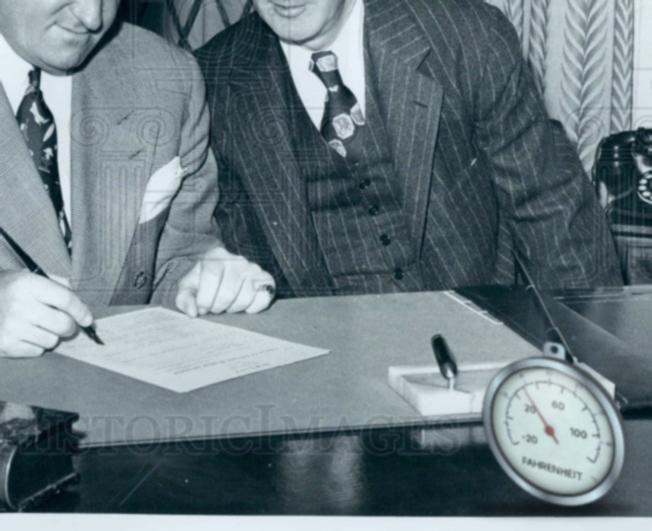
30 °F
